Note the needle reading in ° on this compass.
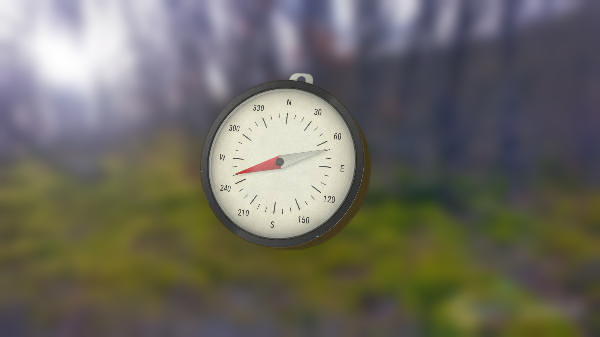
250 °
